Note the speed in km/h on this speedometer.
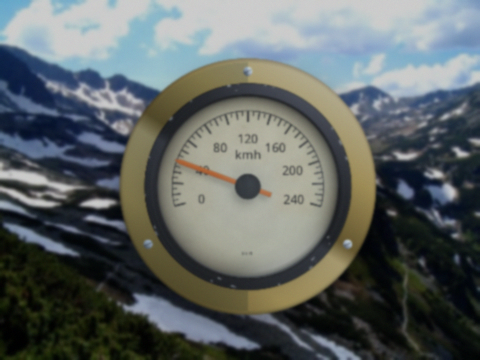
40 km/h
